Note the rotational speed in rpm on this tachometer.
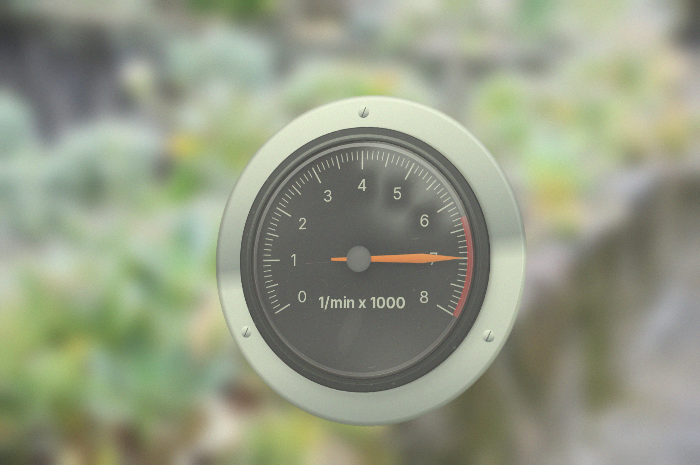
7000 rpm
